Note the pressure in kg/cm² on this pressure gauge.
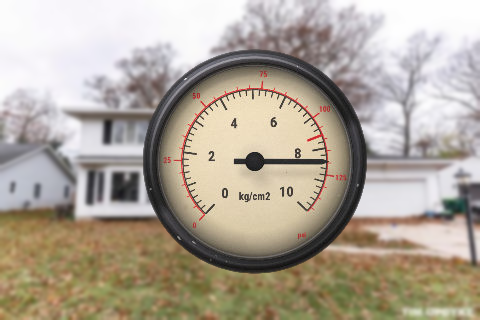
8.4 kg/cm²
